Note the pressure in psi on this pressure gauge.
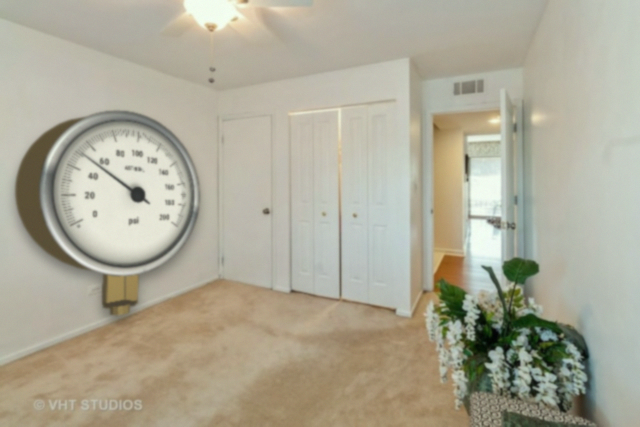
50 psi
